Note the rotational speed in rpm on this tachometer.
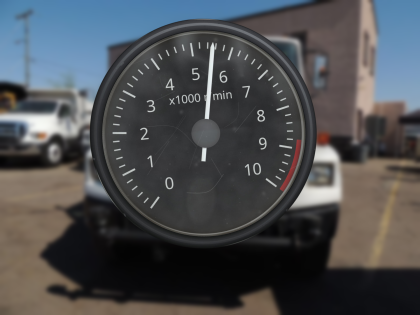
5500 rpm
